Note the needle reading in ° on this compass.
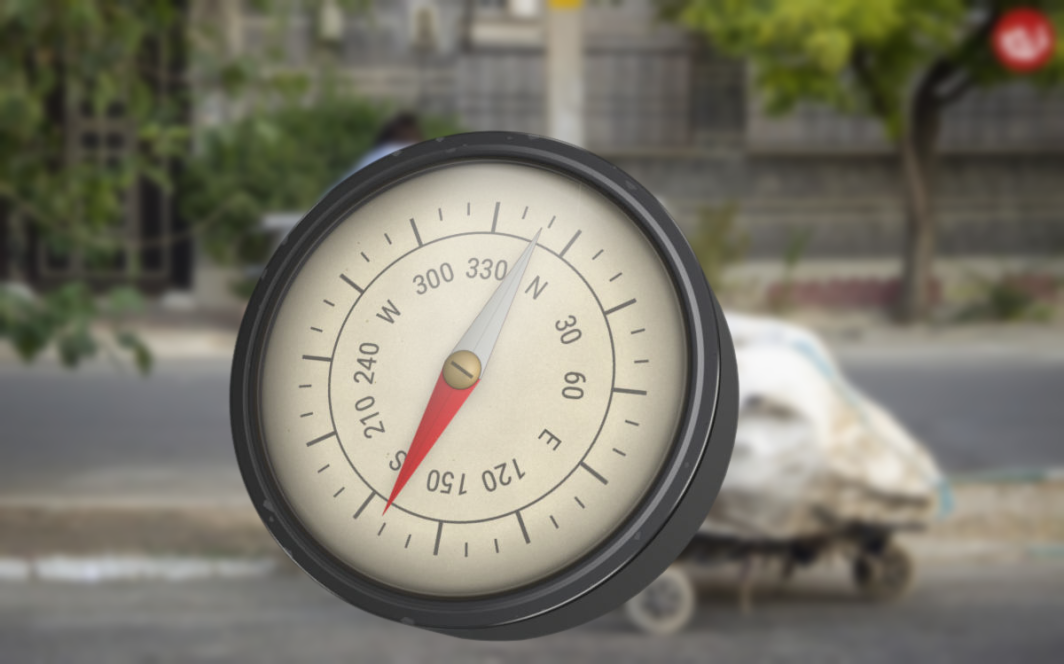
170 °
